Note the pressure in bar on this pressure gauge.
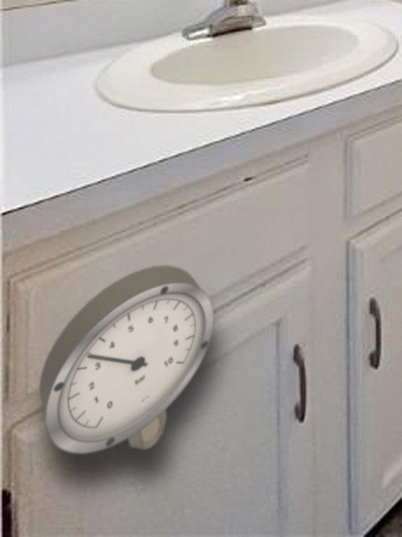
3.5 bar
